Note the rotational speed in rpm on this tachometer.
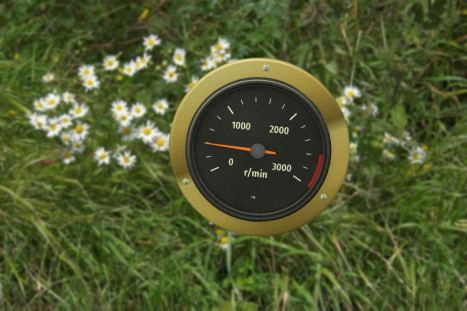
400 rpm
